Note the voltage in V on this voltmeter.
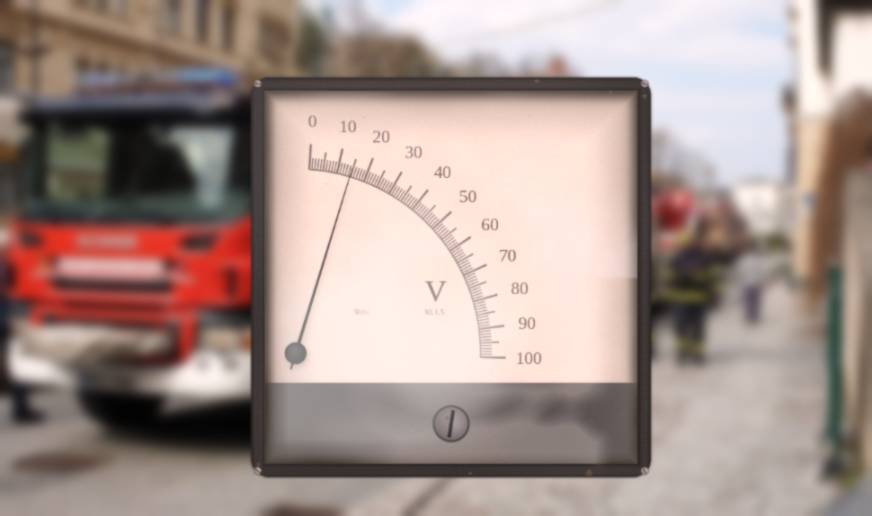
15 V
